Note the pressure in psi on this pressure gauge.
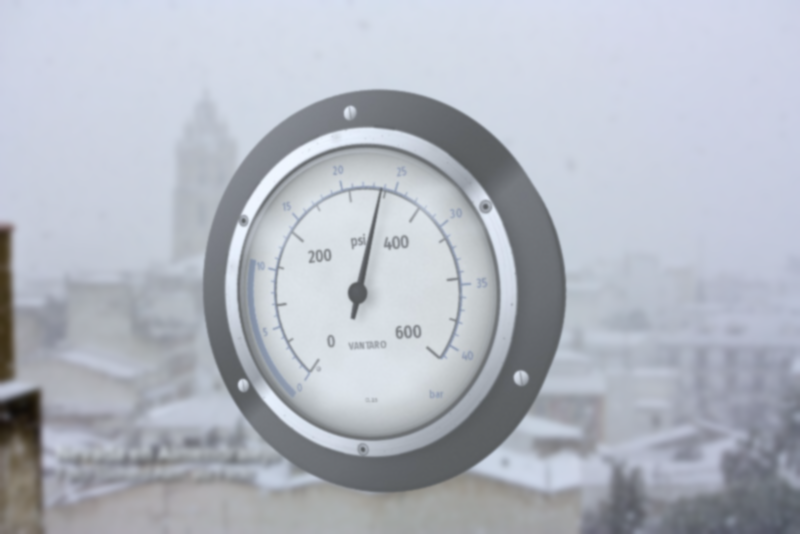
350 psi
